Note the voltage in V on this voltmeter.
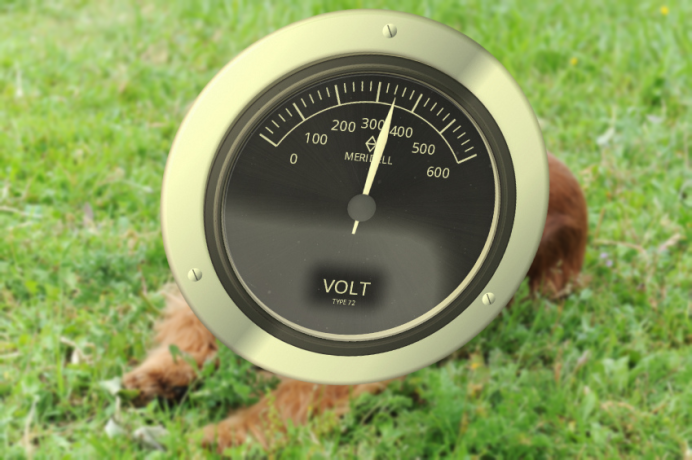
340 V
